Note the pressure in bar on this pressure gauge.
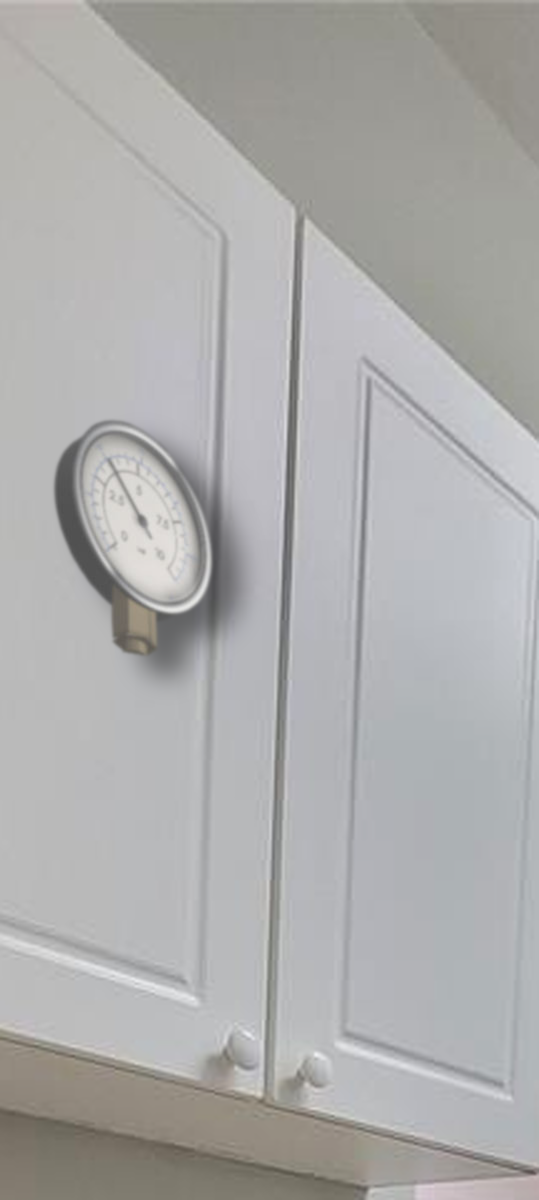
3.5 bar
